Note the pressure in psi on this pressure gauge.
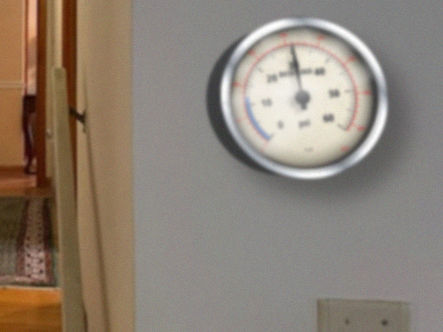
30 psi
